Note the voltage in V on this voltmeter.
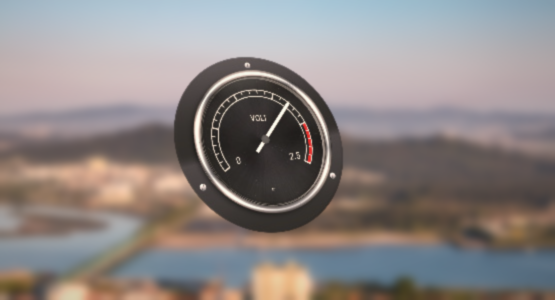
1.7 V
